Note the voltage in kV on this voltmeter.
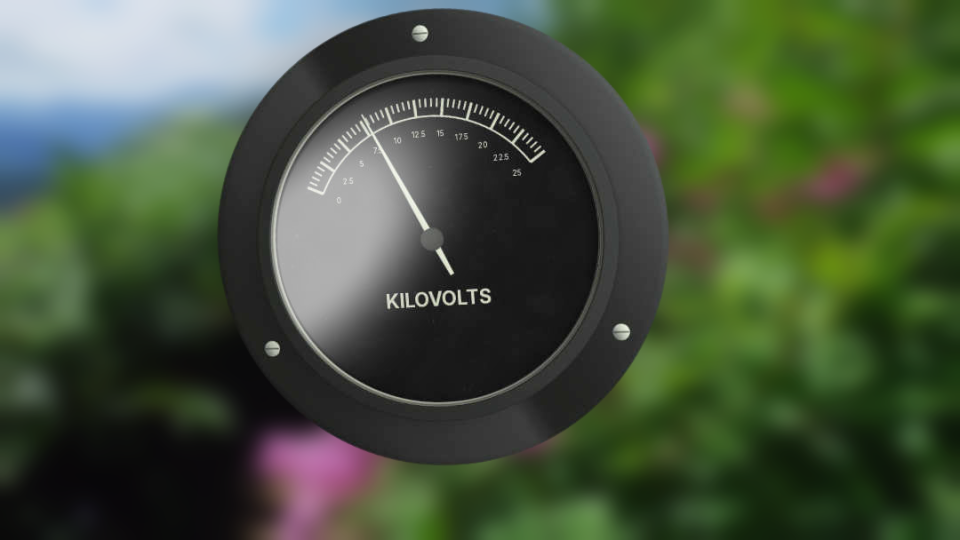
8 kV
